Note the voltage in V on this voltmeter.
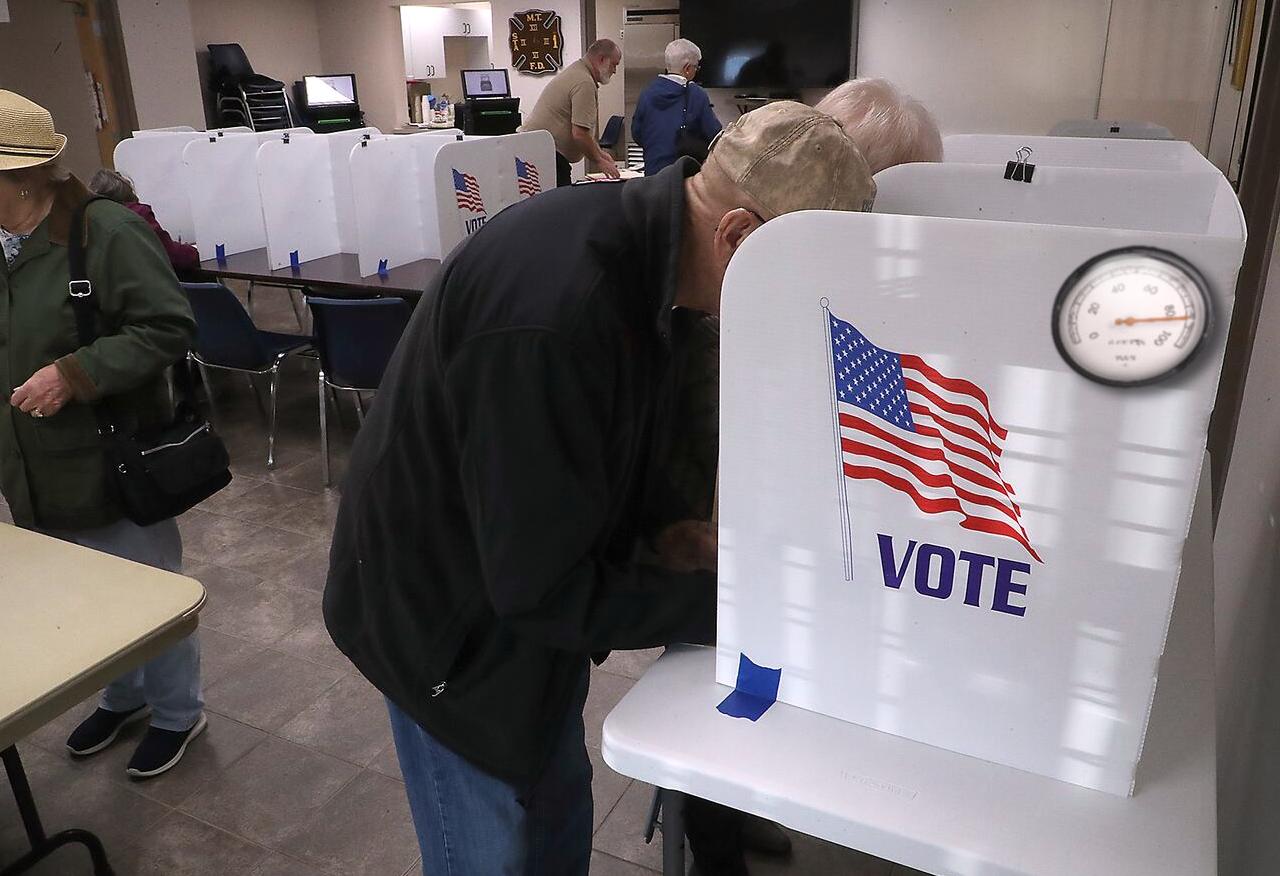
85 V
